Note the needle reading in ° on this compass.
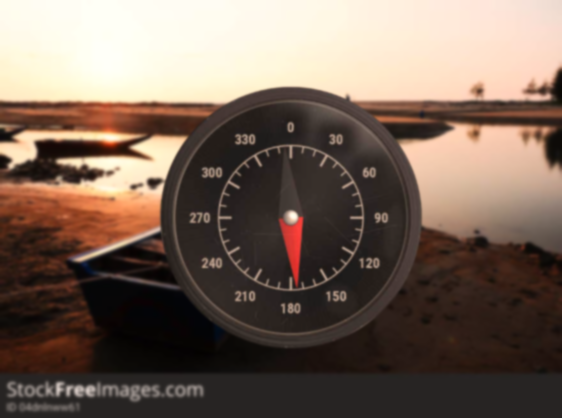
175 °
